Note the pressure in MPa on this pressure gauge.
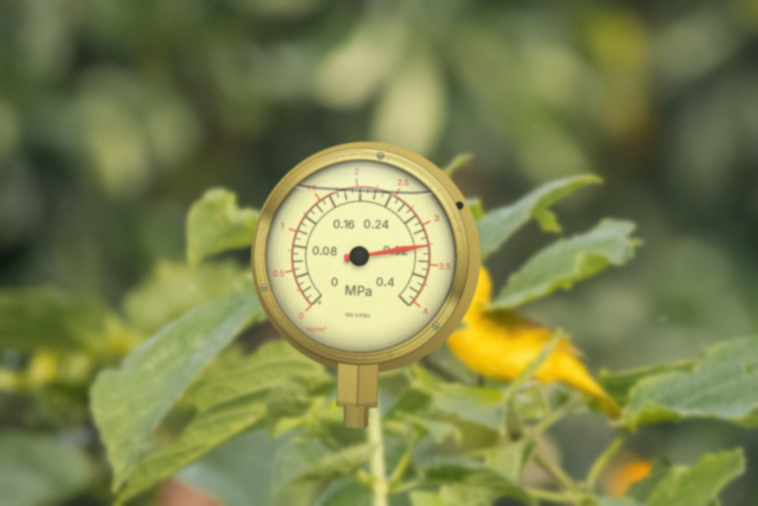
0.32 MPa
